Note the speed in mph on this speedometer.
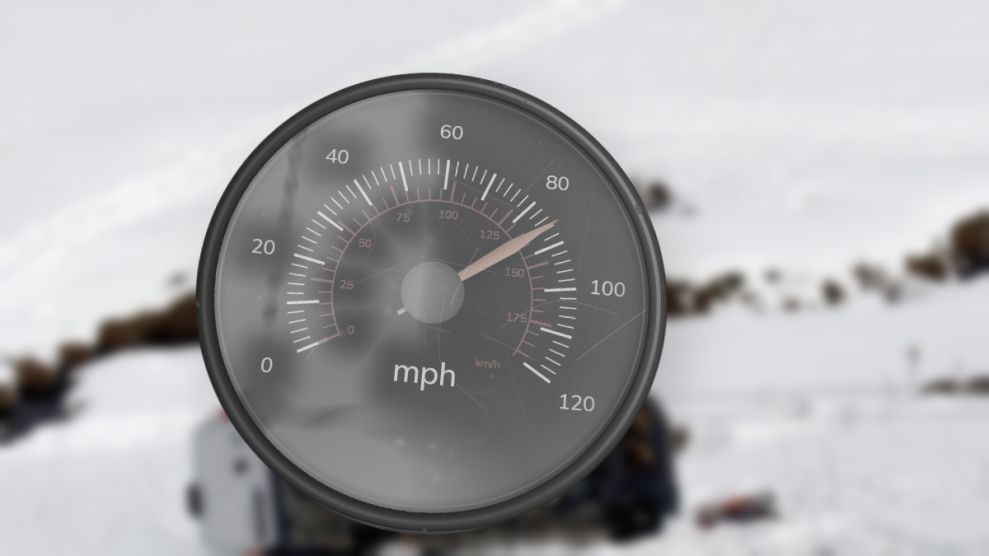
86 mph
